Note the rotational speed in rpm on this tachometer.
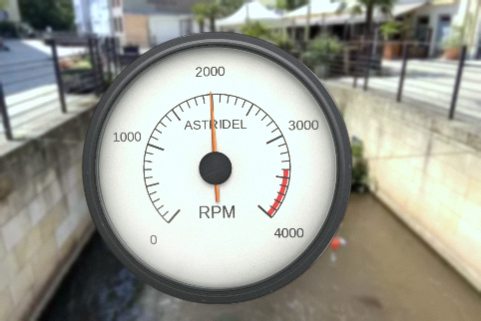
2000 rpm
